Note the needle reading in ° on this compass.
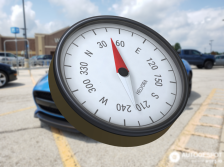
45 °
